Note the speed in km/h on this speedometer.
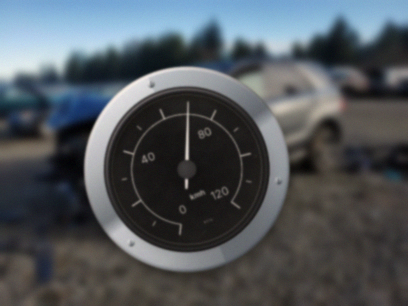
70 km/h
